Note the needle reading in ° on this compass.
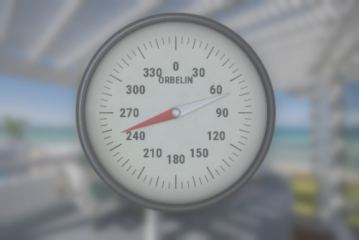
250 °
